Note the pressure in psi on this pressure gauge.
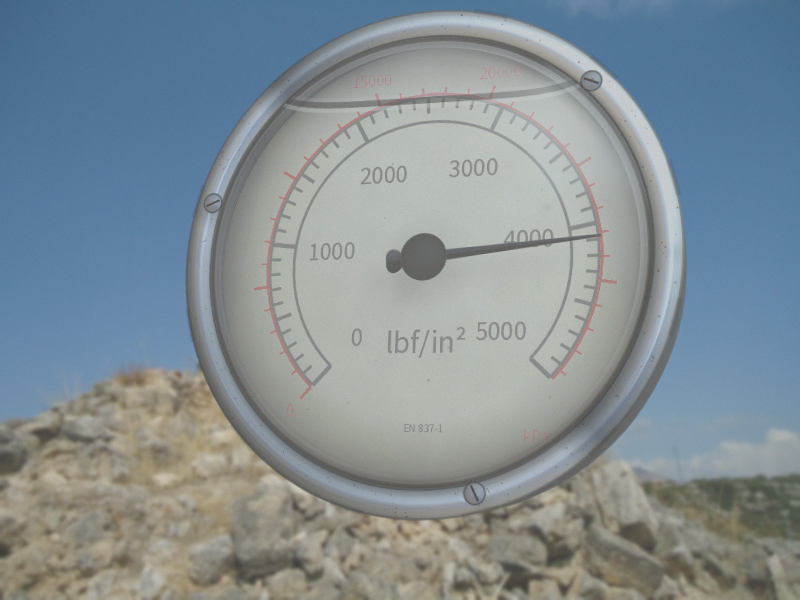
4100 psi
